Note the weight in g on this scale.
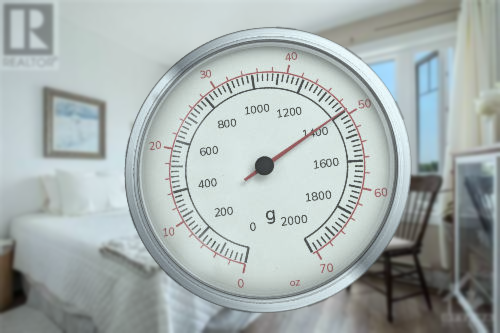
1400 g
